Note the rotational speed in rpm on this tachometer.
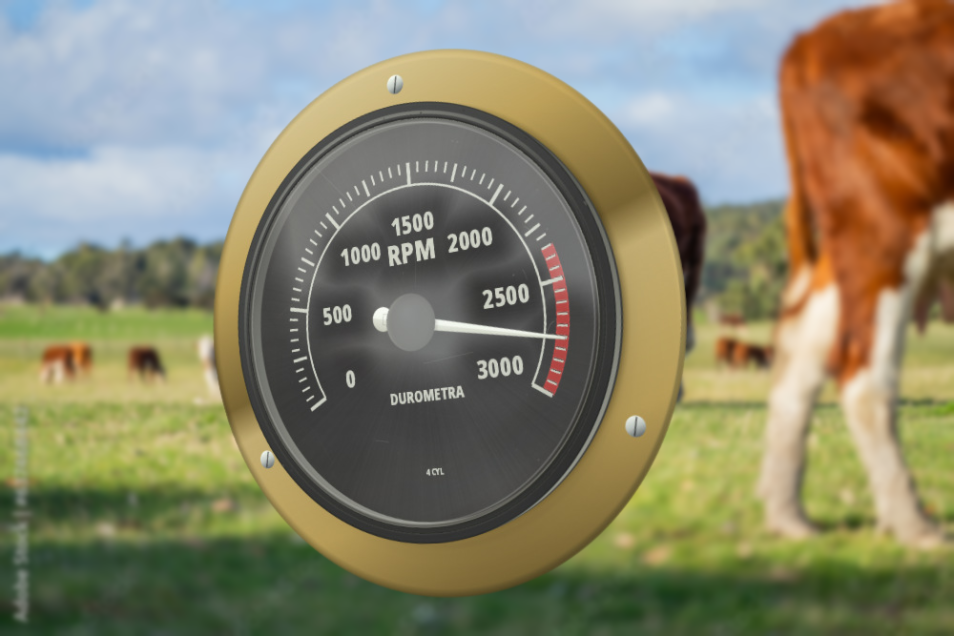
2750 rpm
